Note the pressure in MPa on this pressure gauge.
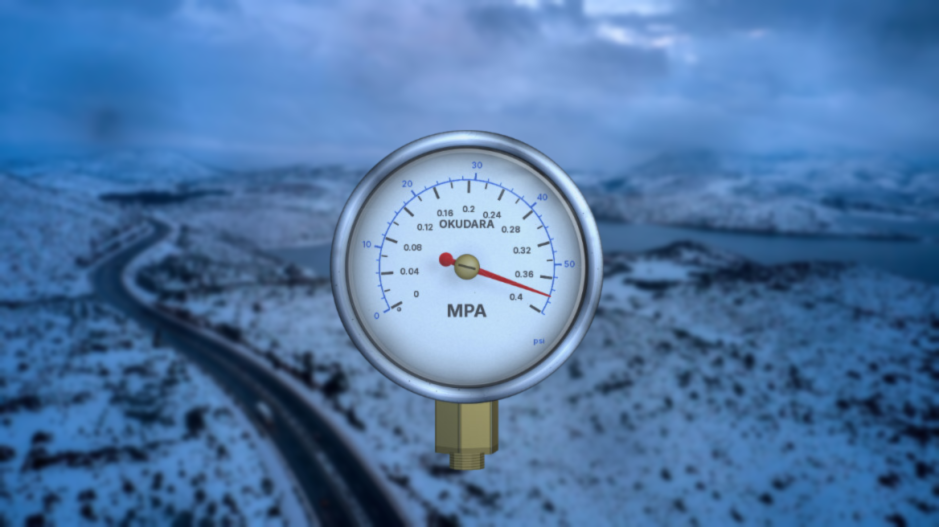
0.38 MPa
